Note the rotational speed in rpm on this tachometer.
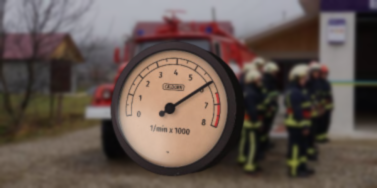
6000 rpm
